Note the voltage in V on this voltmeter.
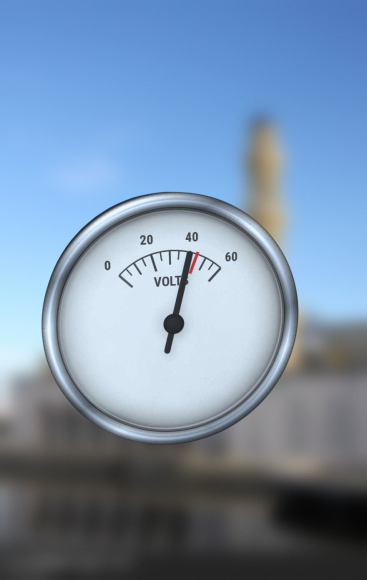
40 V
